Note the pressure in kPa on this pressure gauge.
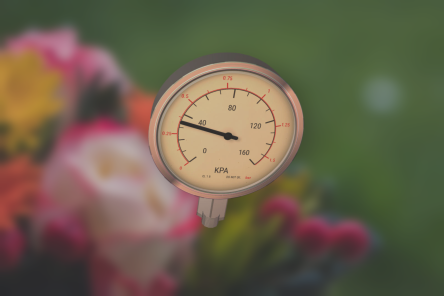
35 kPa
